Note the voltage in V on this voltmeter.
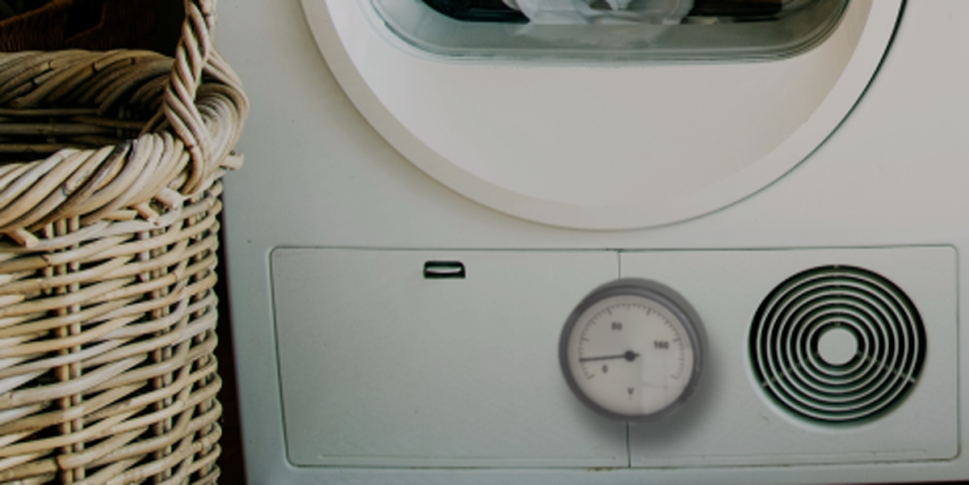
20 V
